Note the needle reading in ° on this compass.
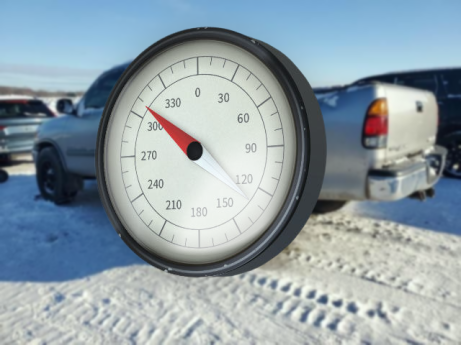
310 °
